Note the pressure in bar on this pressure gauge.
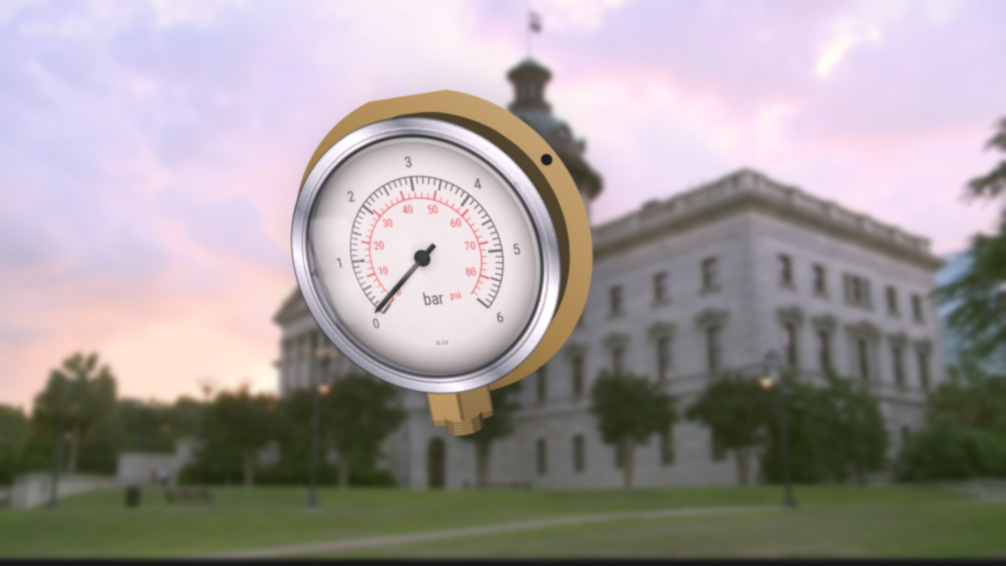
0.1 bar
